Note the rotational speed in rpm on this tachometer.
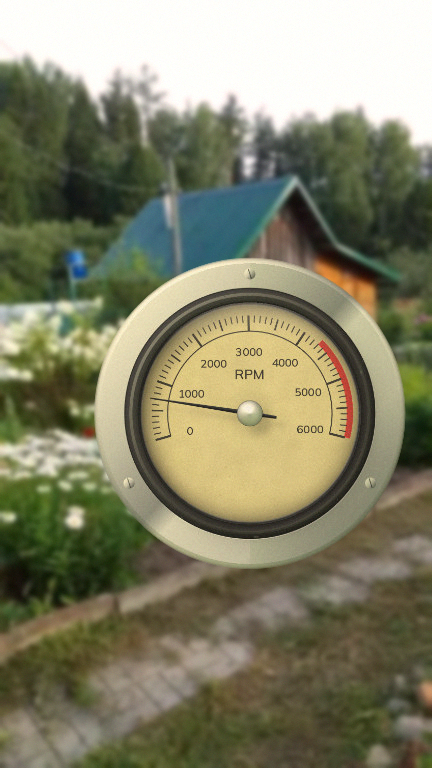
700 rpm
